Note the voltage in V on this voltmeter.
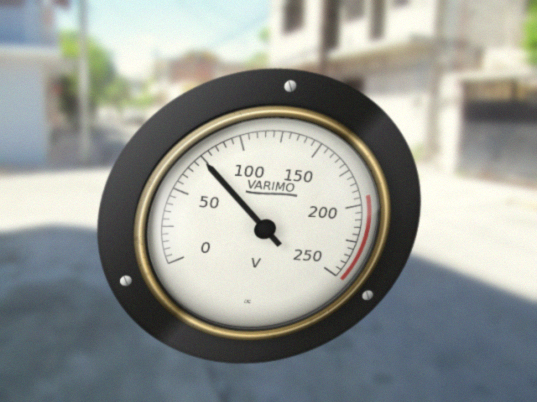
75 V
